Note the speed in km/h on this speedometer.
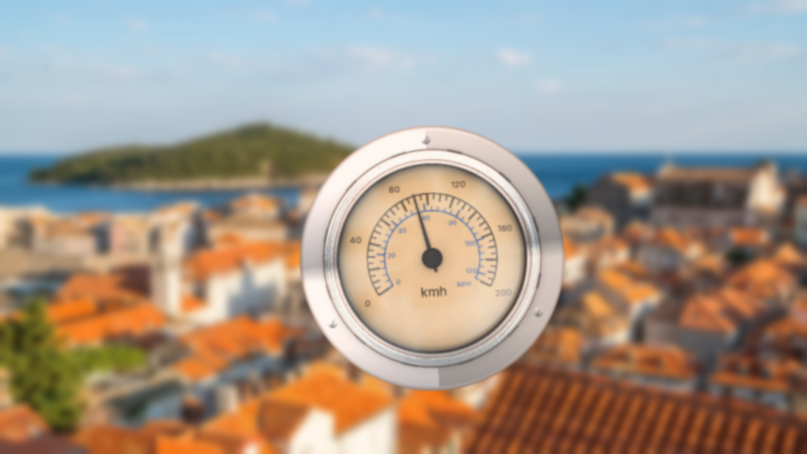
90 km/h
